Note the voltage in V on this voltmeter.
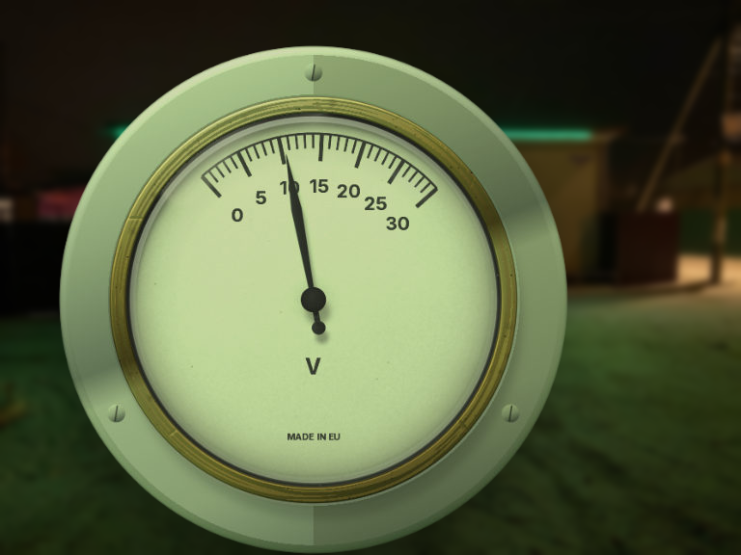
10.5 V
